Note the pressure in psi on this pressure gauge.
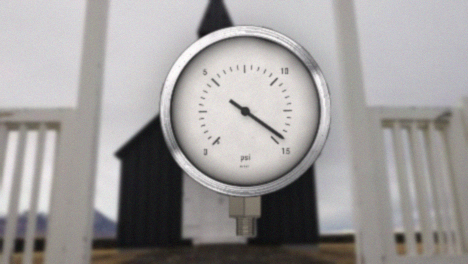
14.5 psi
